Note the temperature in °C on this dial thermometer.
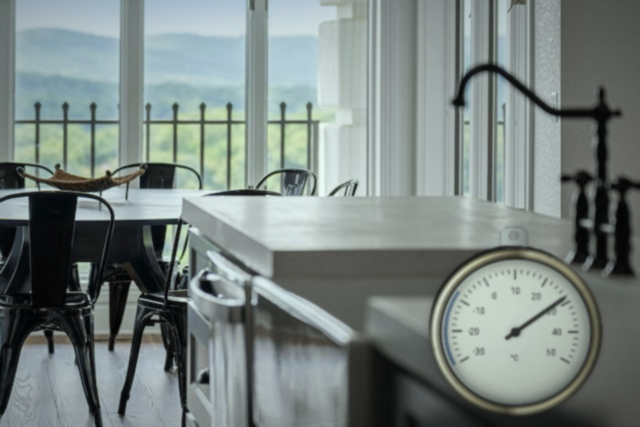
28 °C
